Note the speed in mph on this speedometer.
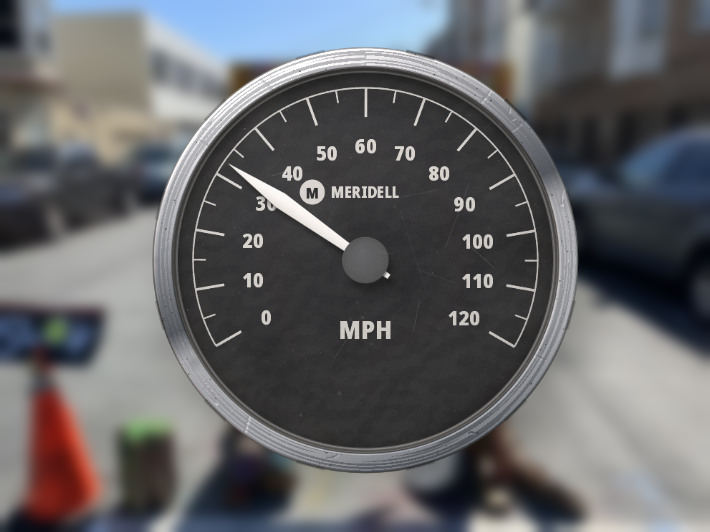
32.5 mph
